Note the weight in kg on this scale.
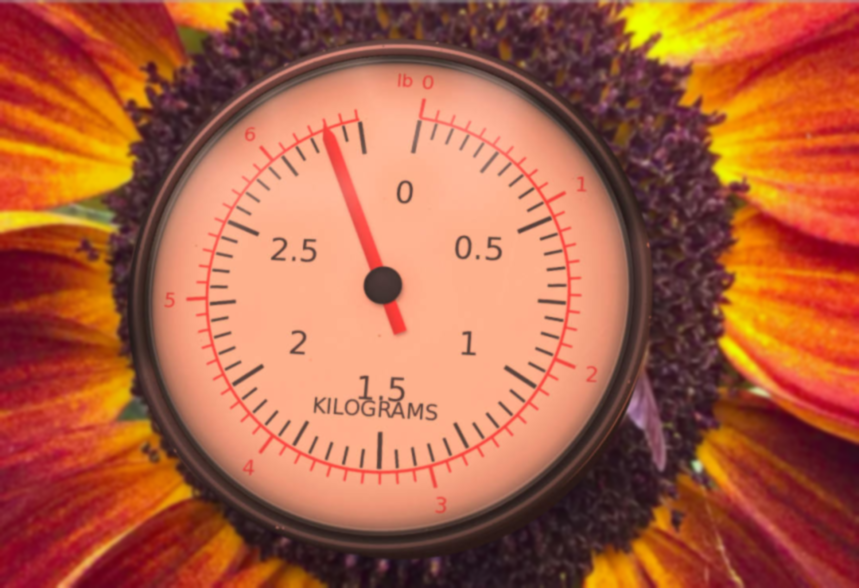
2.9 kg
